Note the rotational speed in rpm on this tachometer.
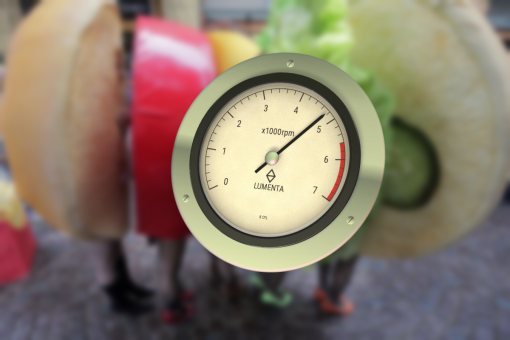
4800 rpm
